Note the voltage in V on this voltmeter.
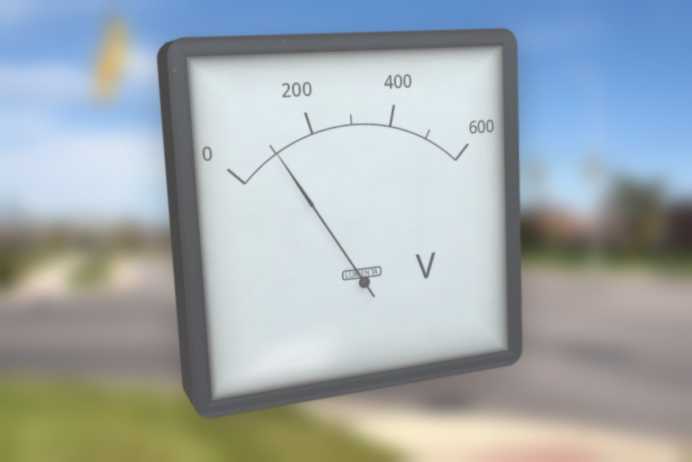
100 V
